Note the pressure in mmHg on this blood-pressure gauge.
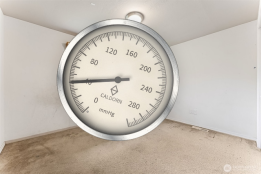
40 mmHg
